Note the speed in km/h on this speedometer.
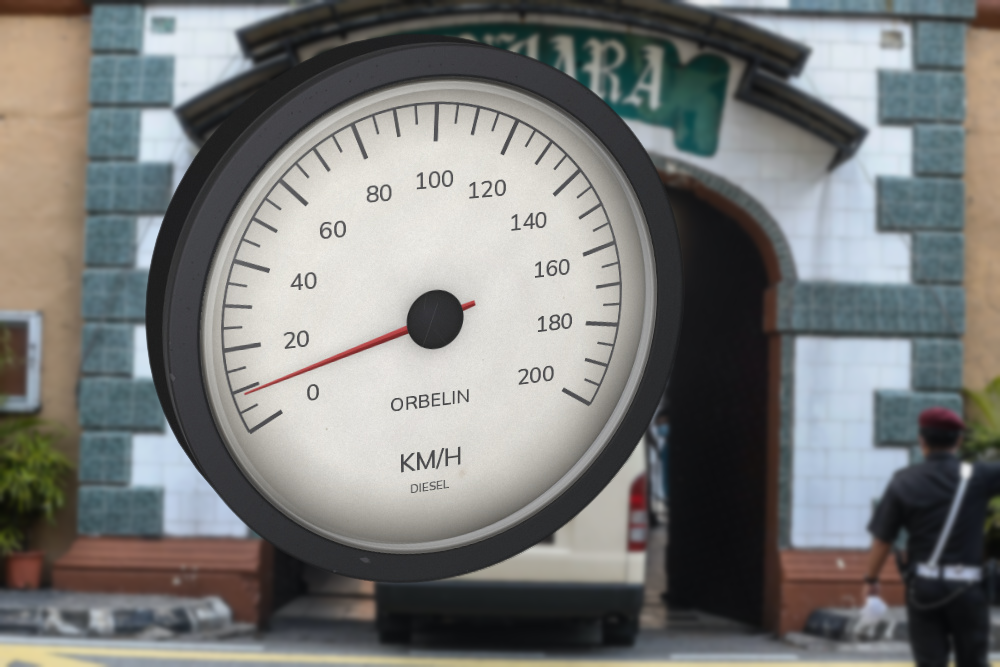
10 km/h
